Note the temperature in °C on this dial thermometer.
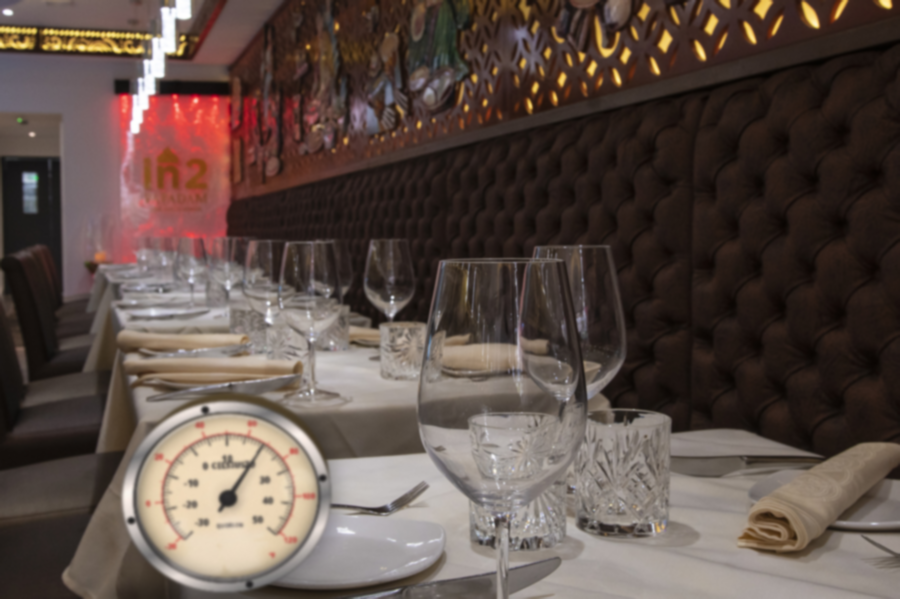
20 °C
